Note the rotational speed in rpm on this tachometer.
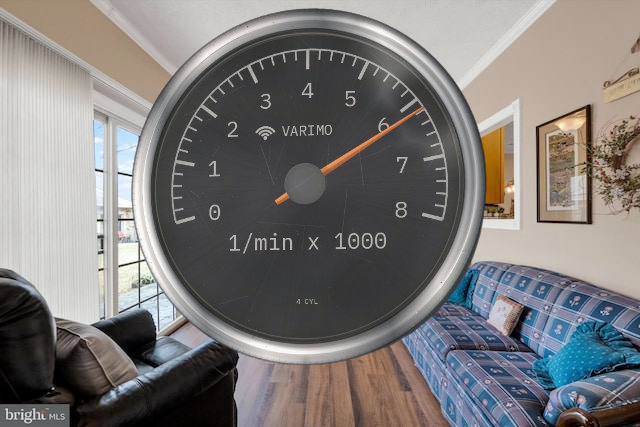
6200 rpm
